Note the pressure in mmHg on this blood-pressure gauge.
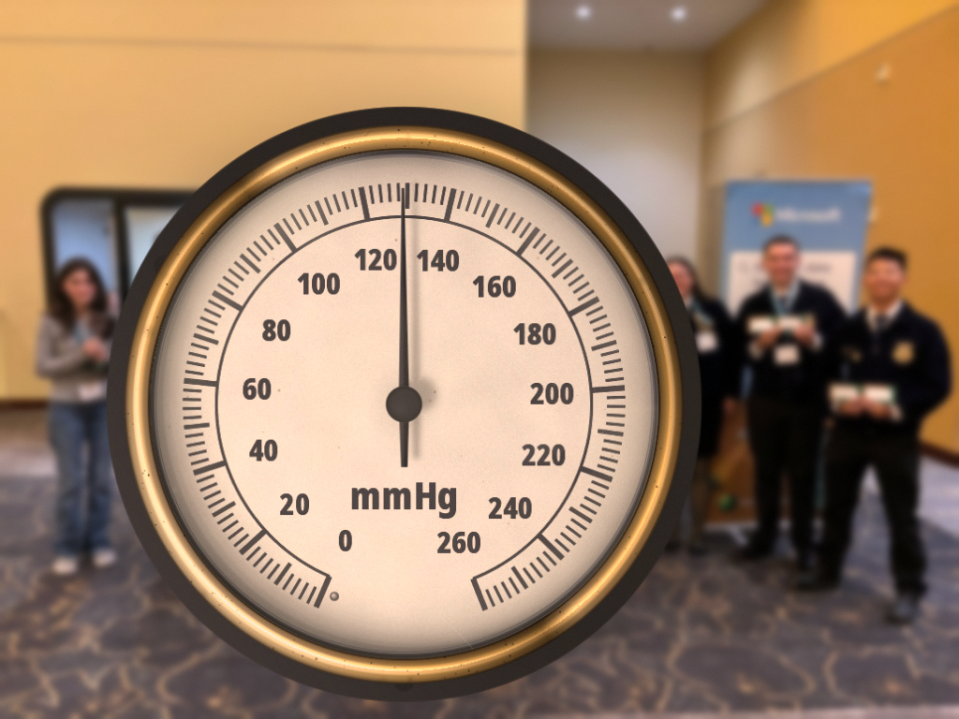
129 mmHg
